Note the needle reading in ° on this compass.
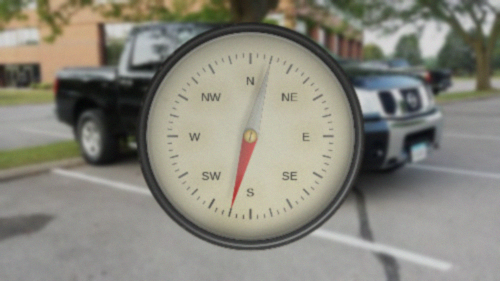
195 °
